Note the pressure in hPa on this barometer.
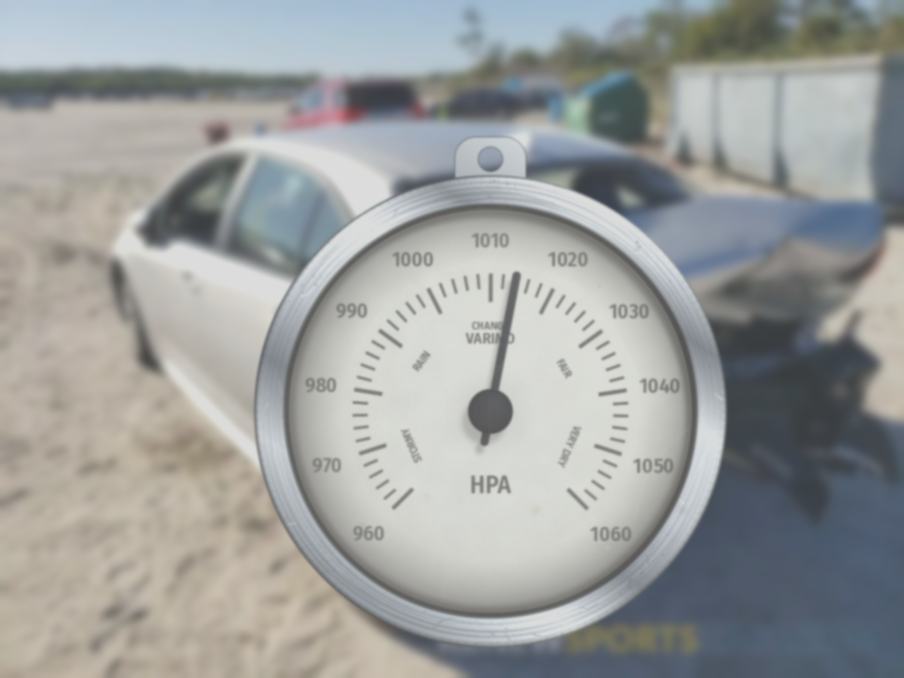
1014 hPa
